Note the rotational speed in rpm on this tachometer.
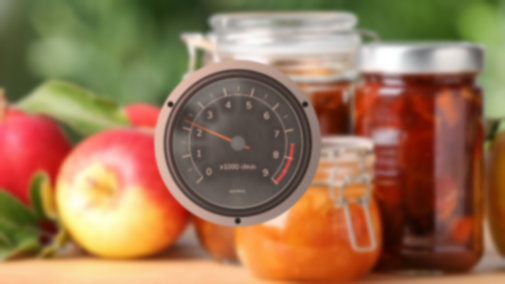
2250 rpm
